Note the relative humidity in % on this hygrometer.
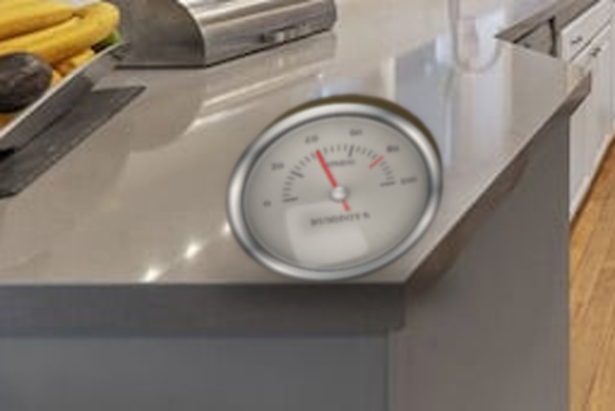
40 %
